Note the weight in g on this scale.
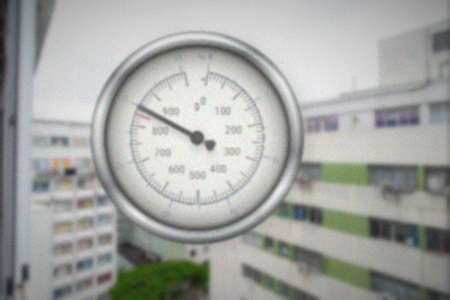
850 g
